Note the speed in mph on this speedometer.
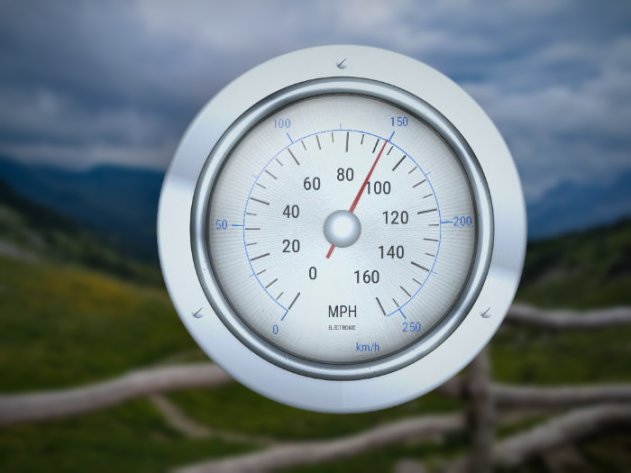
92.5 mph
